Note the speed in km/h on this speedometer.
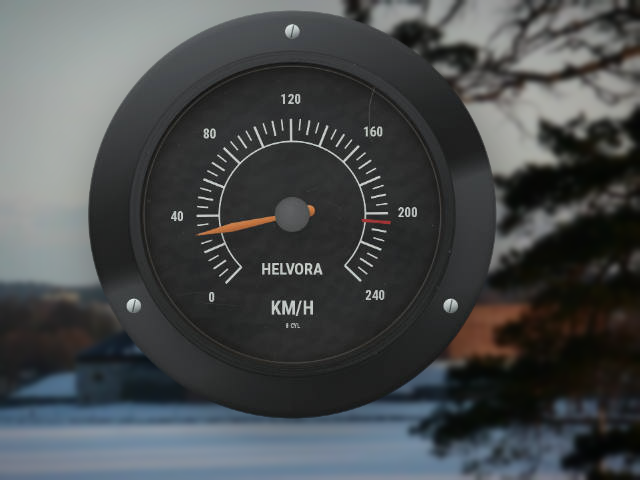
30 km/h
